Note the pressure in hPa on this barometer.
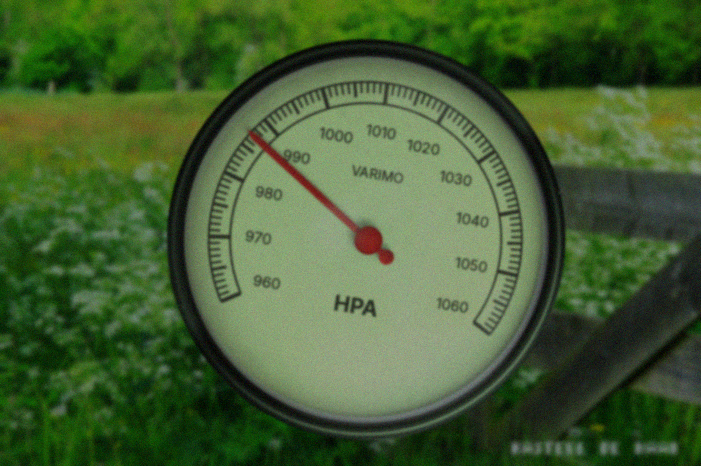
987 hPa
